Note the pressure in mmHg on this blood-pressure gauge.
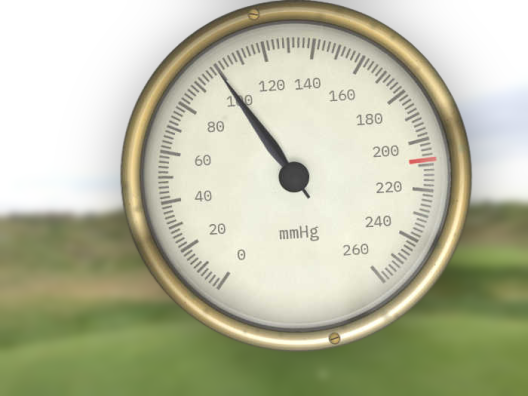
100 mmHg
